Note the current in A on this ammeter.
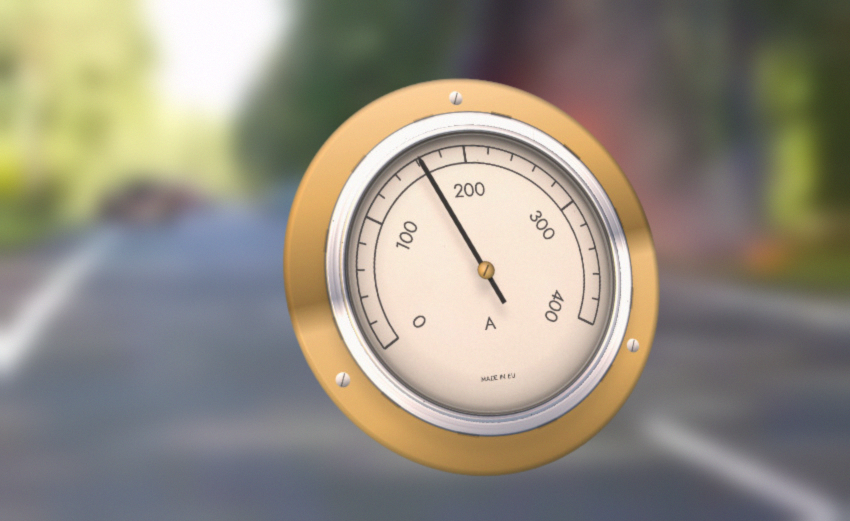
160 A
